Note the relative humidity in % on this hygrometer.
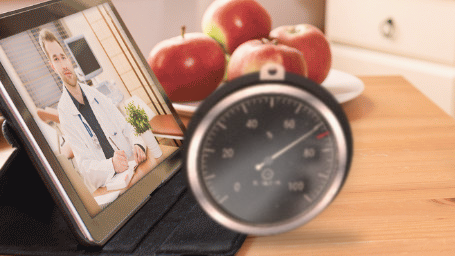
70 %
